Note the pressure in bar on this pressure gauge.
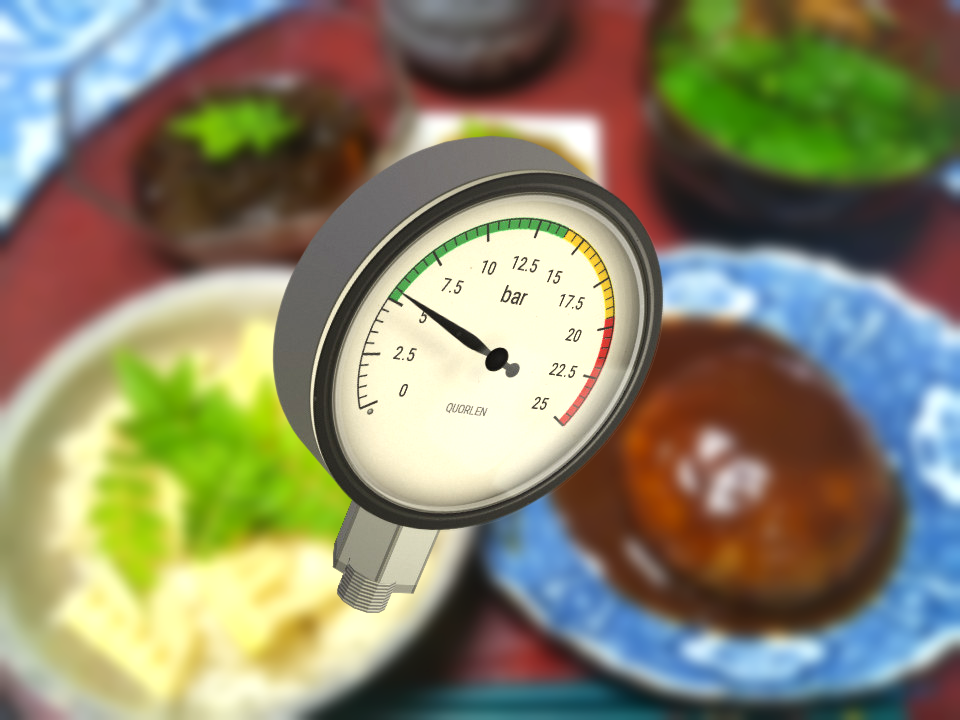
5.5 bar
